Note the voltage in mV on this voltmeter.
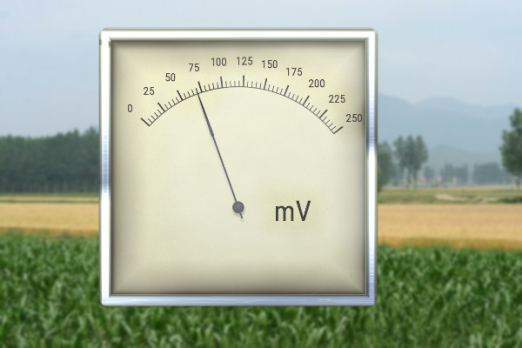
70 mV
